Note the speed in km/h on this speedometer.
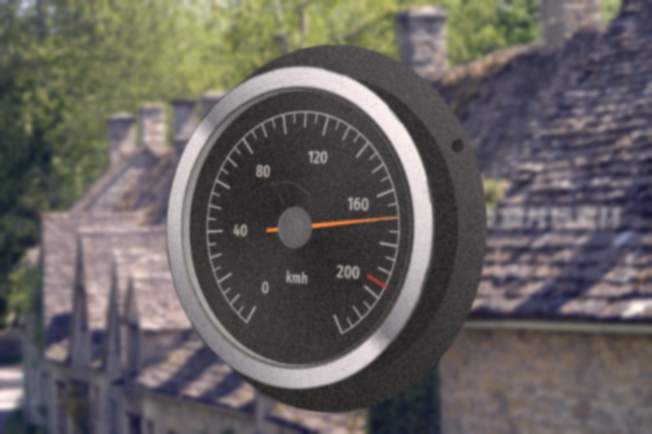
170 km/h
